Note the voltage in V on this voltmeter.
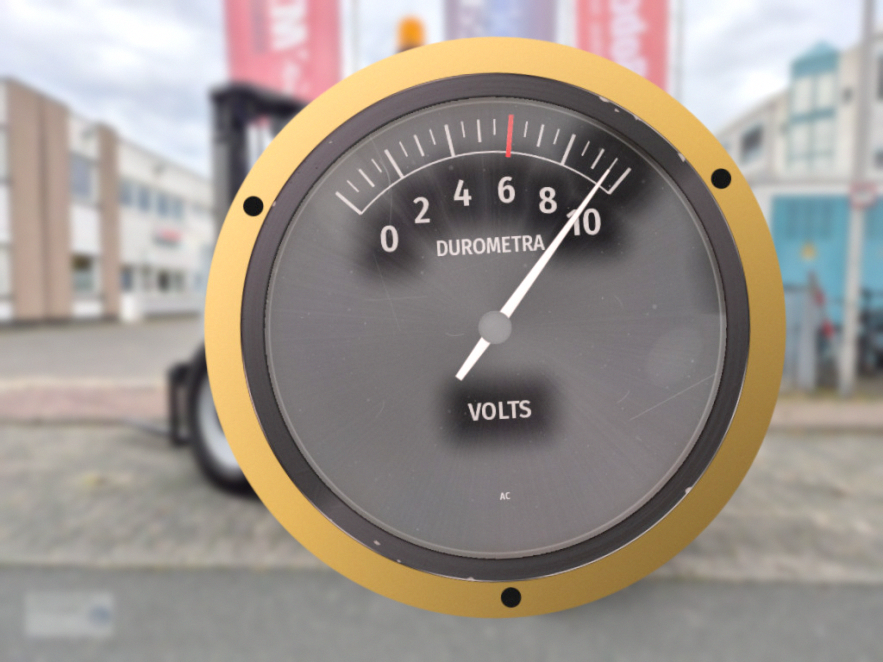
9.5 V
